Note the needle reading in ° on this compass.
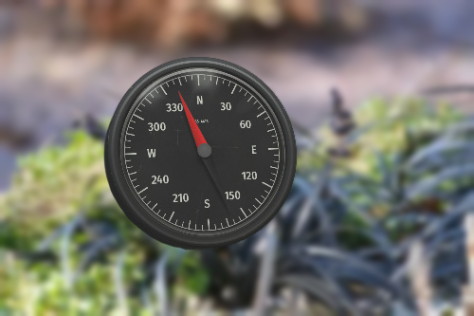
340 °
